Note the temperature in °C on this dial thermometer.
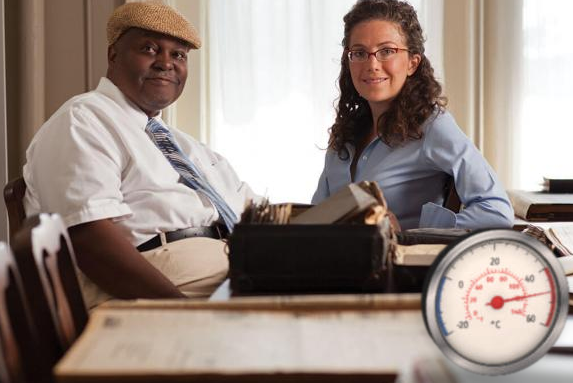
48 °C
